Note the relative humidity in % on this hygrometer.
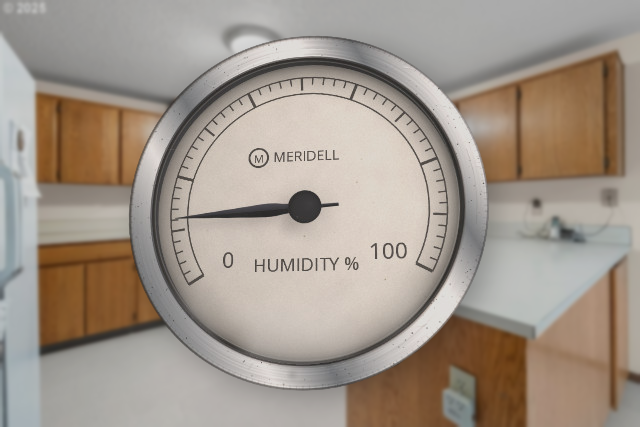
12 %
